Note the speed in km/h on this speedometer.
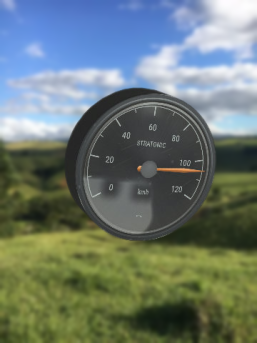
105 km/h
